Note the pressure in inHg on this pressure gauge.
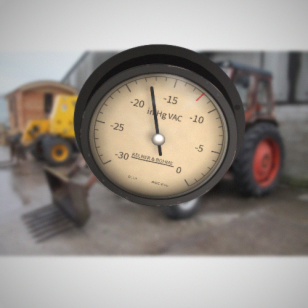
-17.5 inHg
